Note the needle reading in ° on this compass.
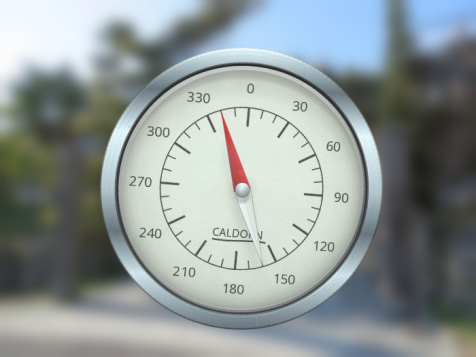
340 °
